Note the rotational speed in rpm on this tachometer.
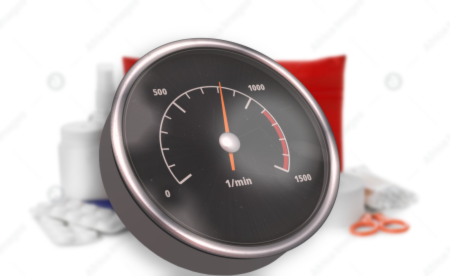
800 rpm
